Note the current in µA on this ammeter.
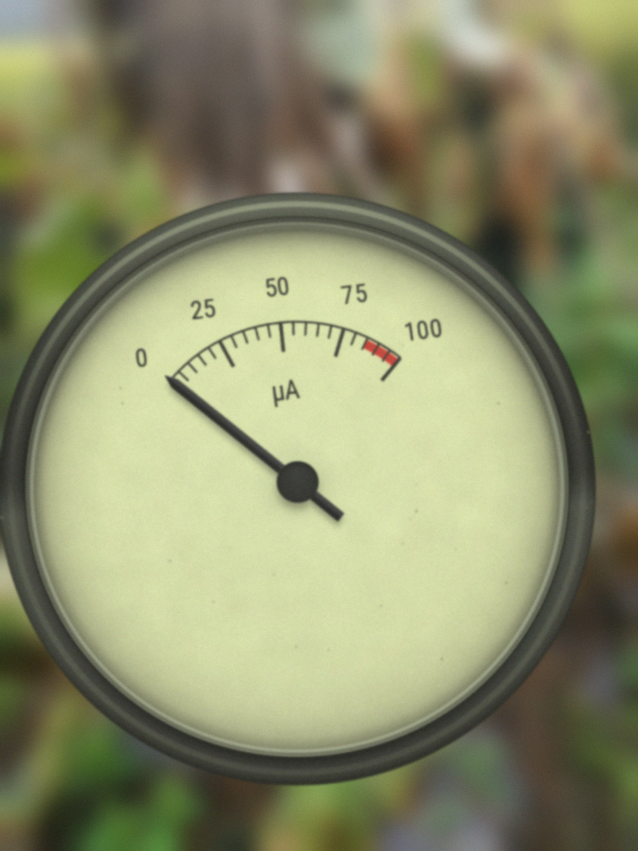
0 µA
